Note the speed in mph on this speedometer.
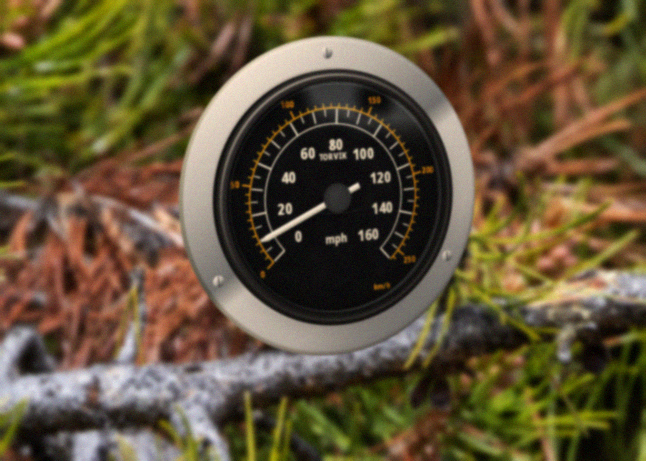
10 mph
